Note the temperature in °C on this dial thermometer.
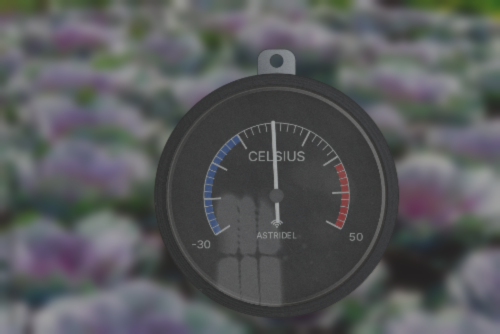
10 °C
